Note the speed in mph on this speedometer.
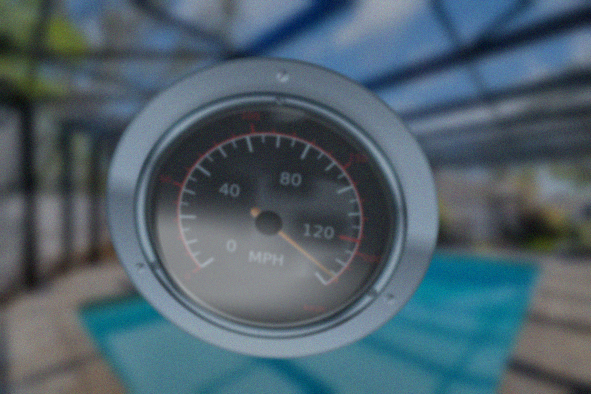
135 mph
